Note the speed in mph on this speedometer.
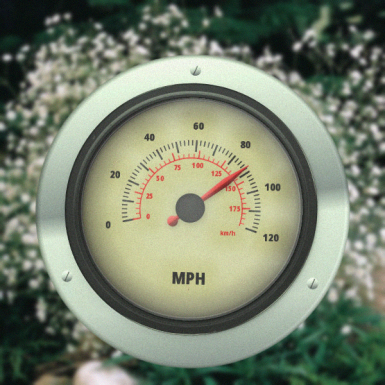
88 mph
